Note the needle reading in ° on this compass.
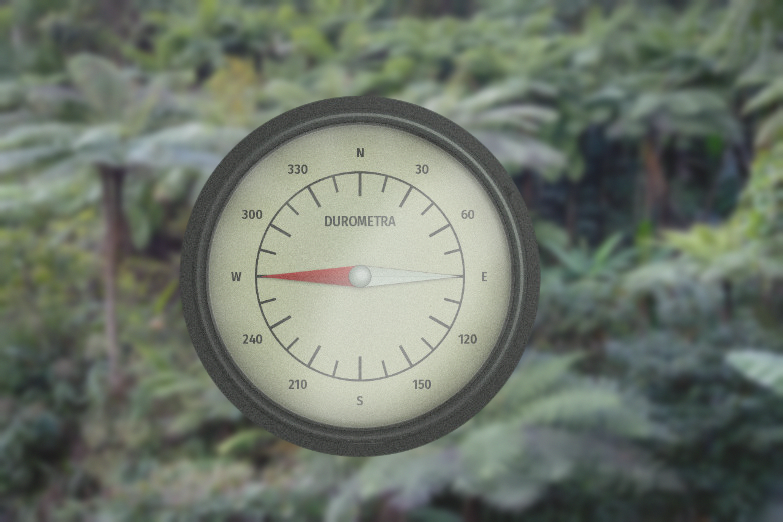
270 °
